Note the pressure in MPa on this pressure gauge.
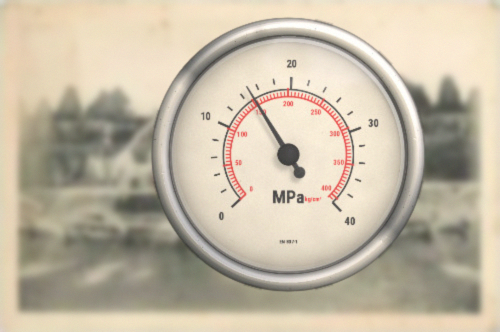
15 MPa
